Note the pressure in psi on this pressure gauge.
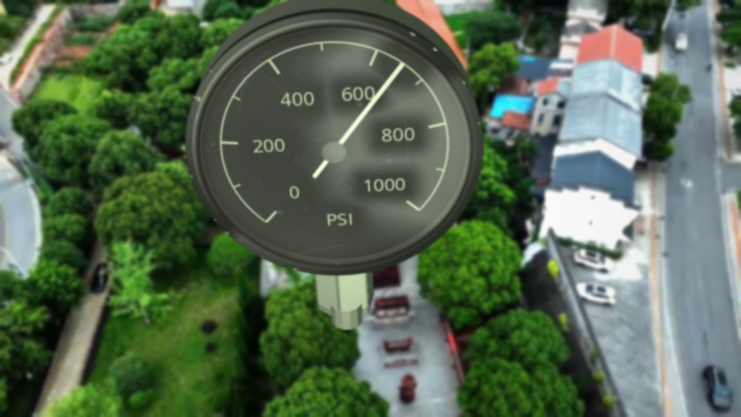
650 psi
